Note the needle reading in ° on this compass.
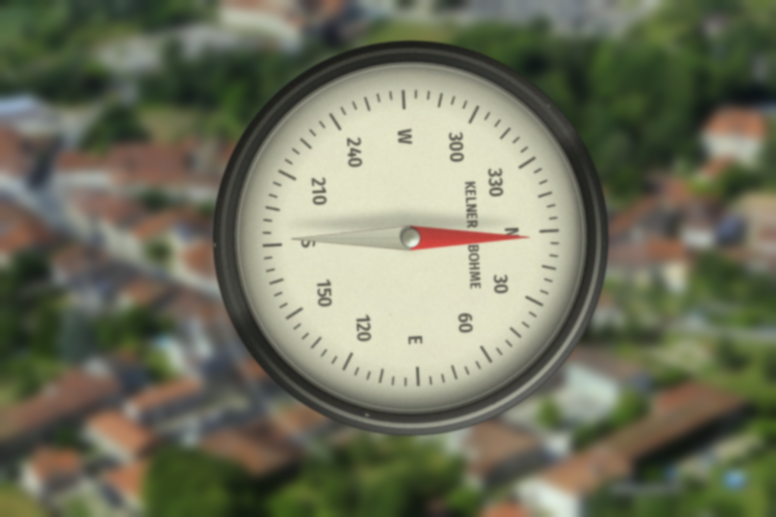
2.5 °
